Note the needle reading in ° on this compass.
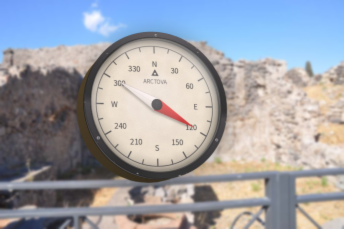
120 °
